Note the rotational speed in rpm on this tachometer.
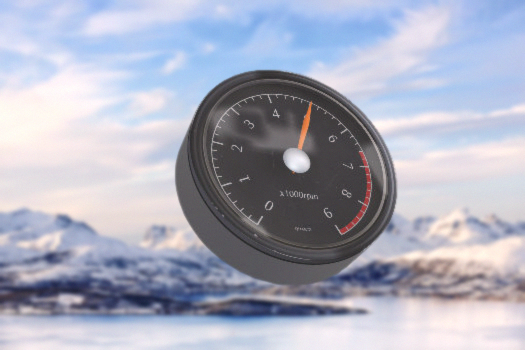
5000 rpm
